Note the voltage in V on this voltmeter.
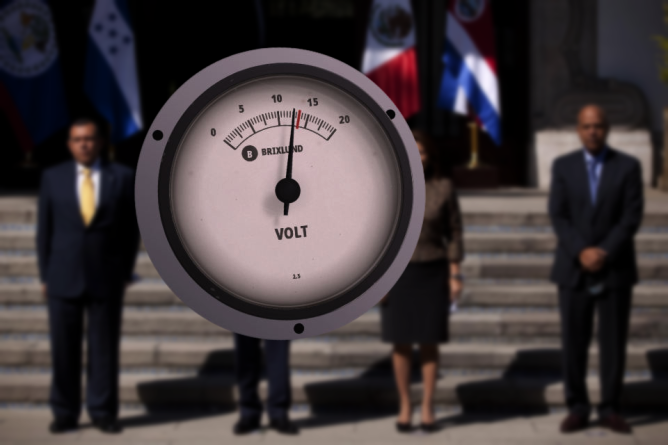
12.5 V
